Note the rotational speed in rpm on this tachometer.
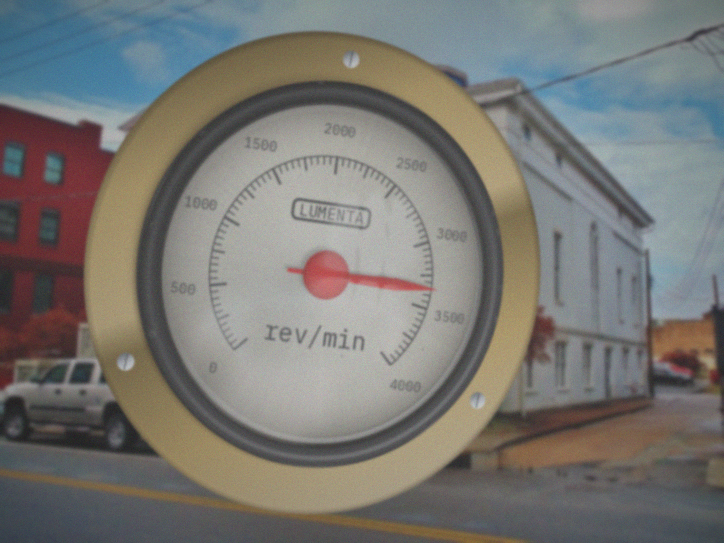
3350 rpm
